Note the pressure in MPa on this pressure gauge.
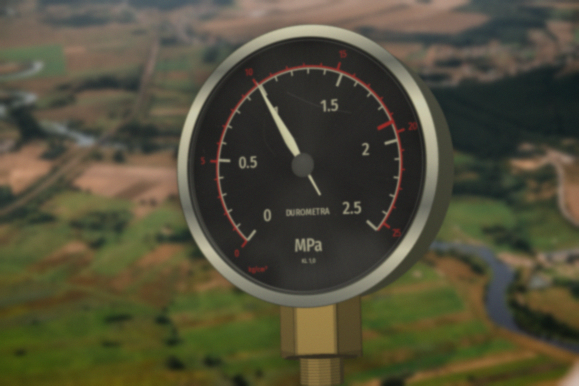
1 MPa
